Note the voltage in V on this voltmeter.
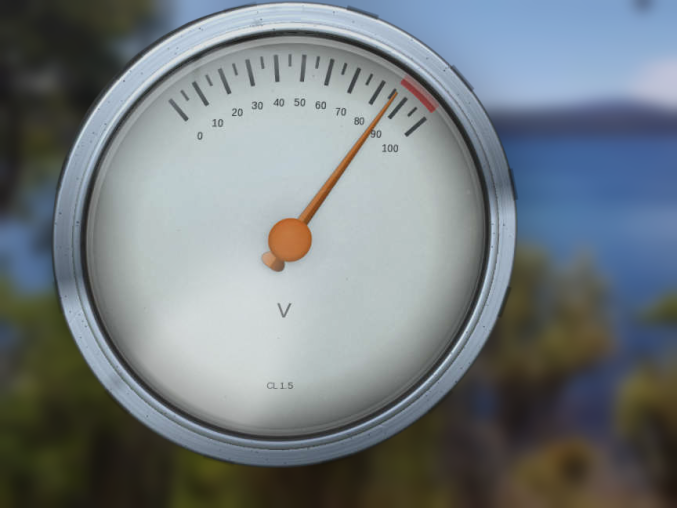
85 V
